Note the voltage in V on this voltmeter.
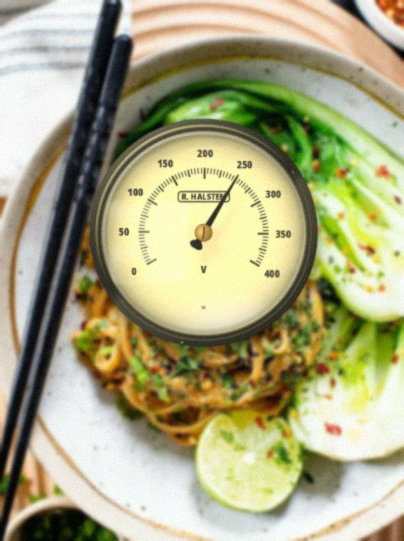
250 V
